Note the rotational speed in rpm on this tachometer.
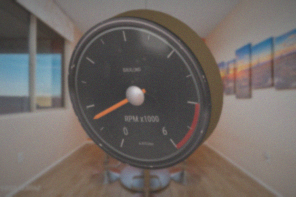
750 rpm
